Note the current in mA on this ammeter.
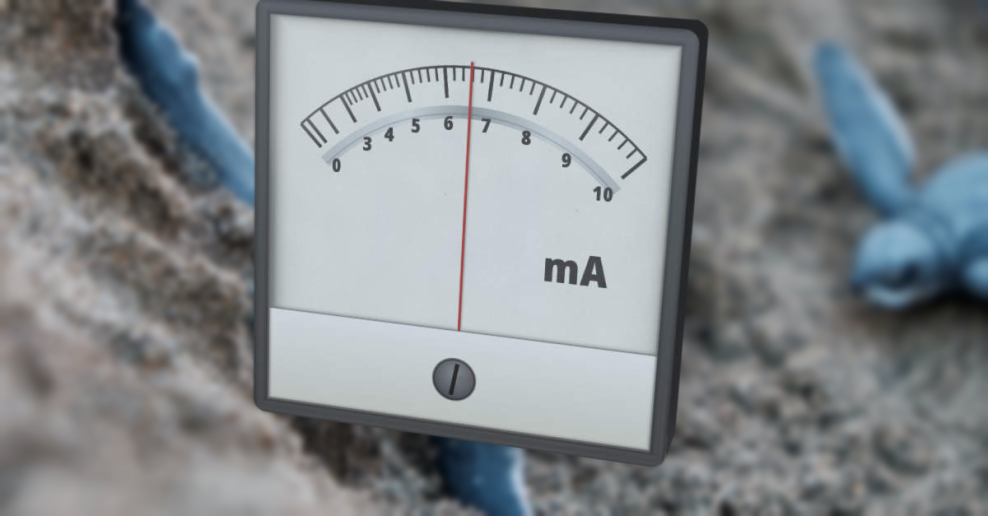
6.6 mA
